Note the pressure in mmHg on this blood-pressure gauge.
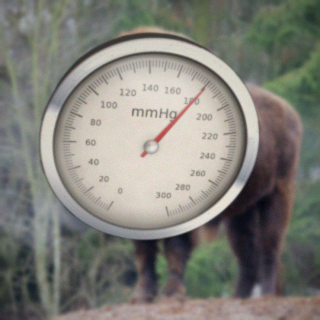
180 mmHg
